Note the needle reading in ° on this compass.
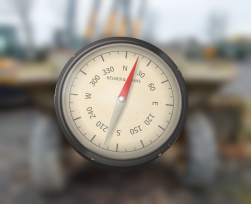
15 °
